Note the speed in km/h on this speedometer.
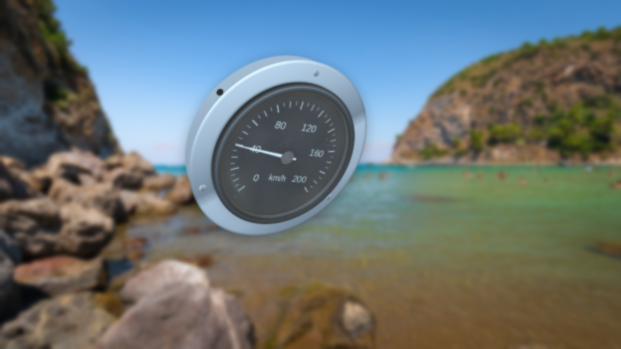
40 km/h
